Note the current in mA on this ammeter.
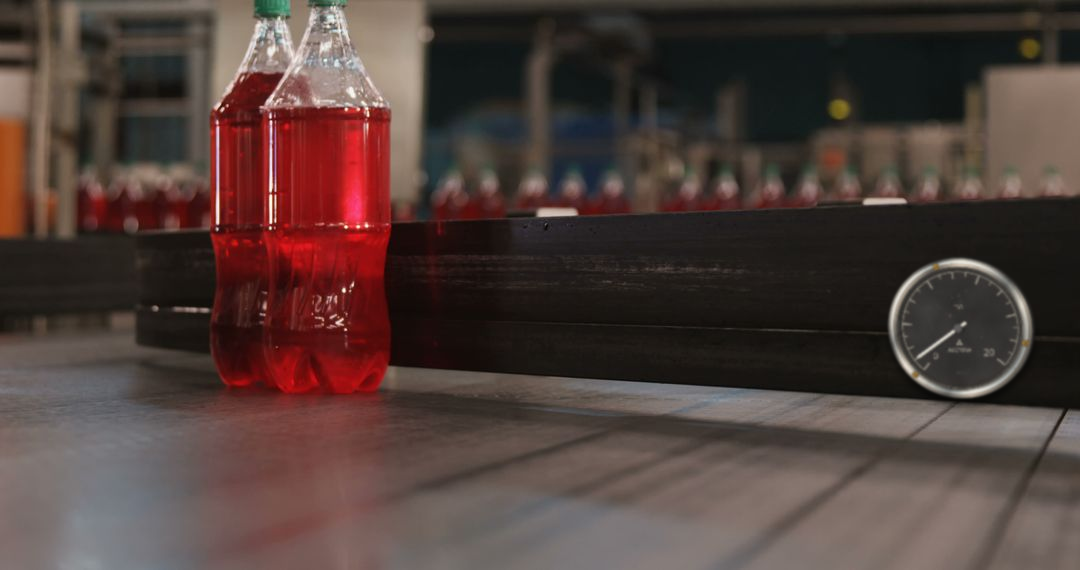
1 mA
